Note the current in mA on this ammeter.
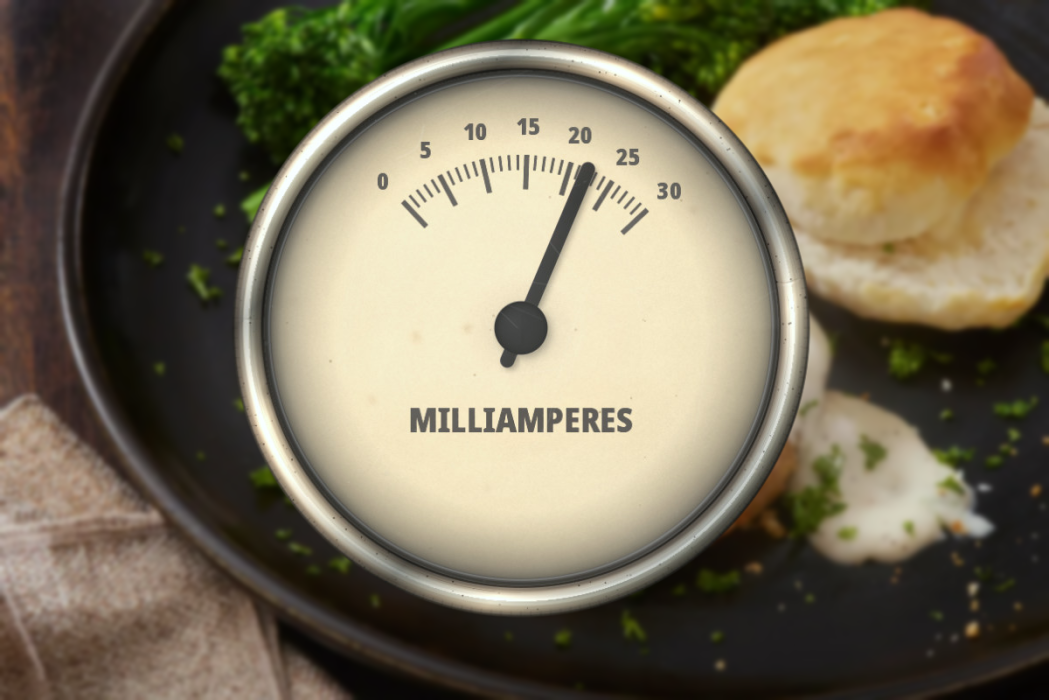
22 mA
